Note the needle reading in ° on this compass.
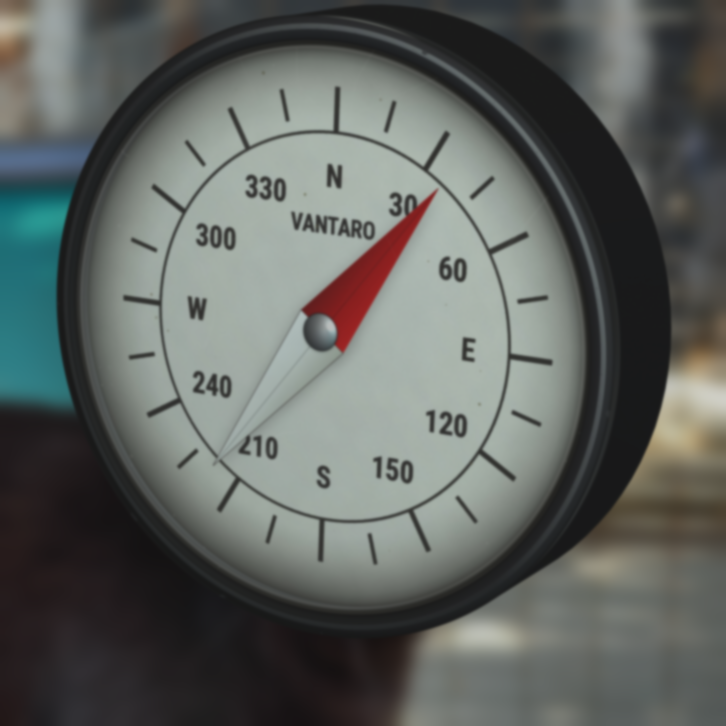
37.5 °
